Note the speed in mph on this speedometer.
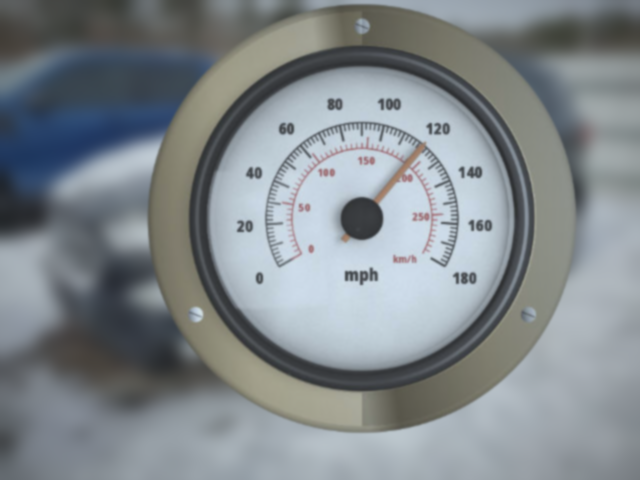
120 mph
